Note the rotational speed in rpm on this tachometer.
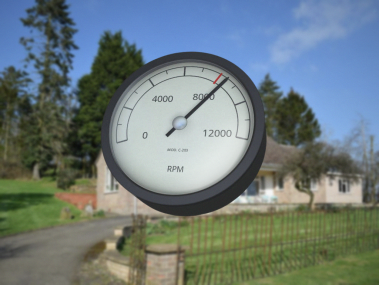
8500 rpm
